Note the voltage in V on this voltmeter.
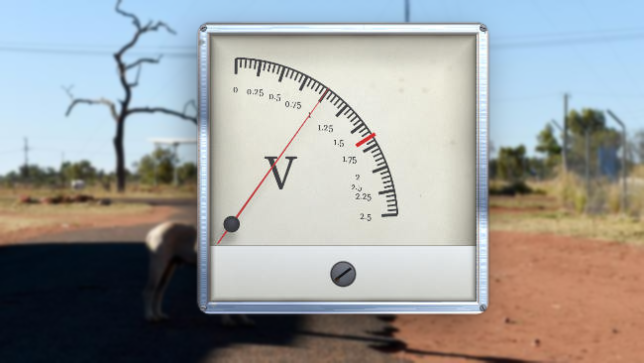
1 V
